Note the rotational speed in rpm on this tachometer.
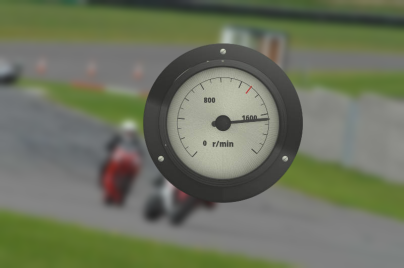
1650 rpm
